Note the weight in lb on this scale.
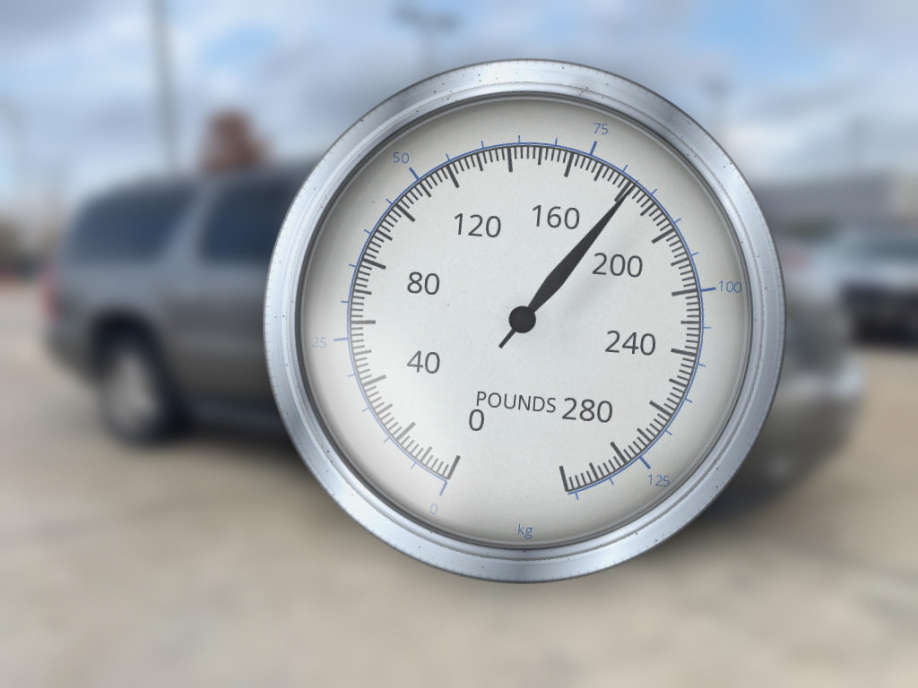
182 lb
